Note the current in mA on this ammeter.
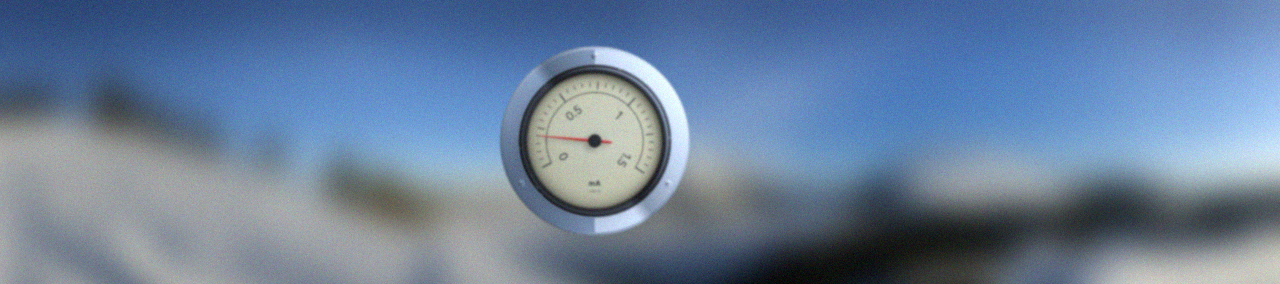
0.2 mA
